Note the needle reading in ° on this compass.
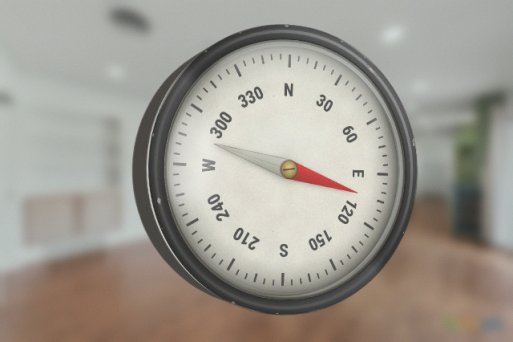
105 °
